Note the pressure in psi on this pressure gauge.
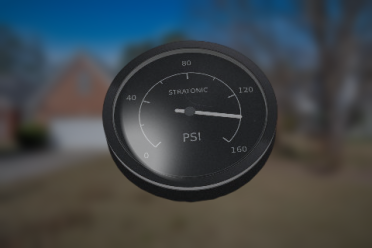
140 psi
